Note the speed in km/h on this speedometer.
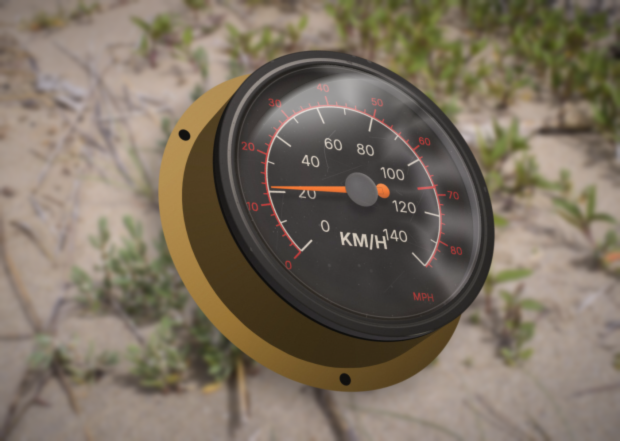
20 km/h
